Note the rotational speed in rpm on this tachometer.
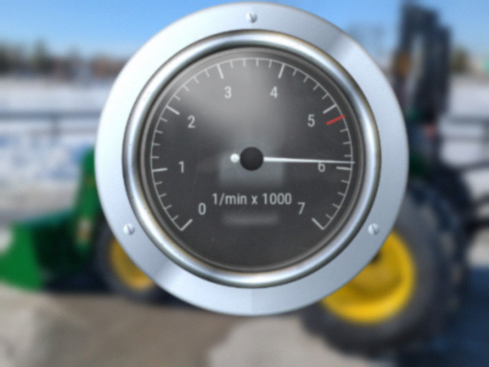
5900 rpm
